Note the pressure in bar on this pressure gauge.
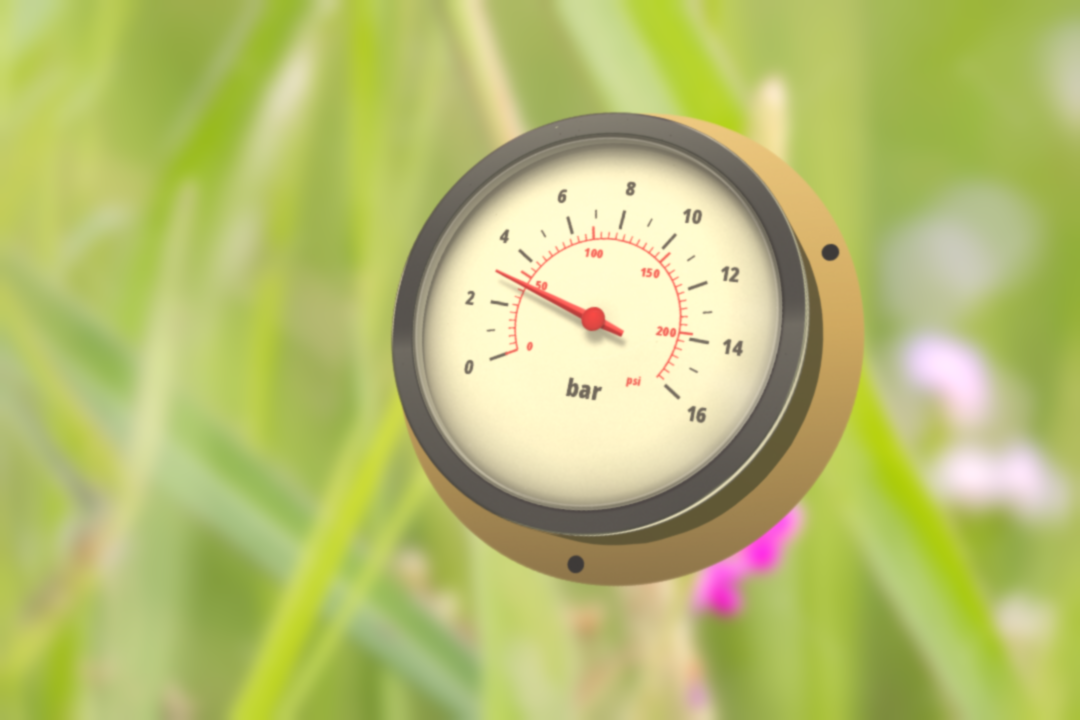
3 bar
